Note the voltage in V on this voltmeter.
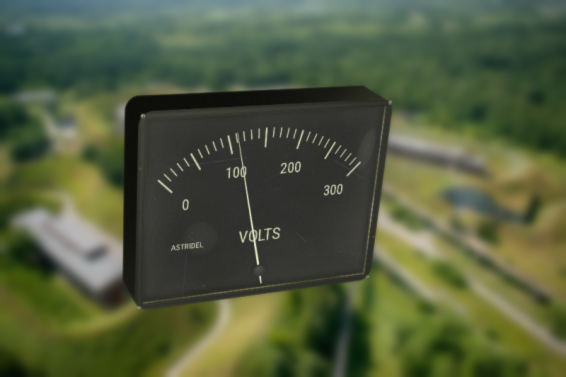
110 V
